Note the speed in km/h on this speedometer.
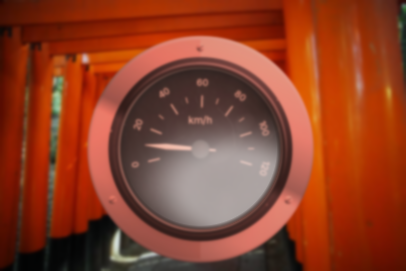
10 km/h
